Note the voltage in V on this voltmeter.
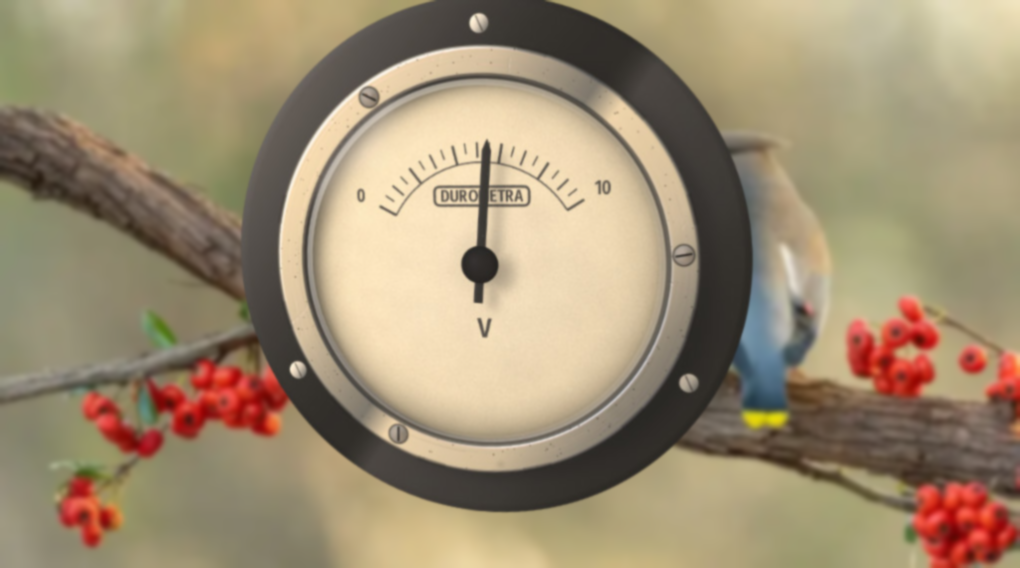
5.5 V
